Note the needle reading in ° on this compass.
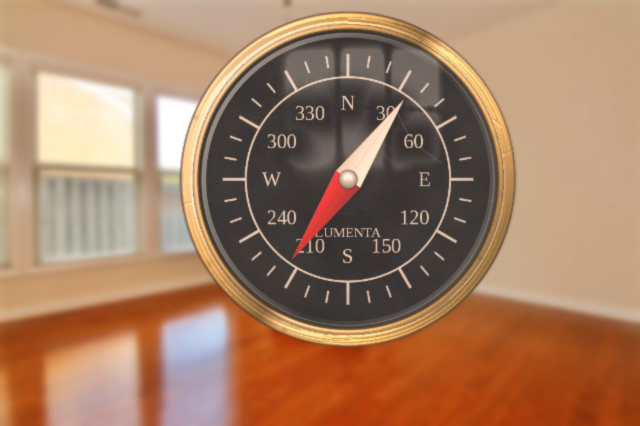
215 °
